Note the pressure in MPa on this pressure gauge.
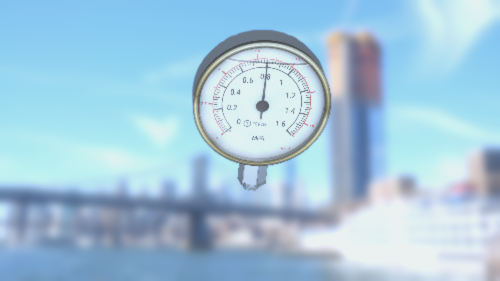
0.8 MPa
